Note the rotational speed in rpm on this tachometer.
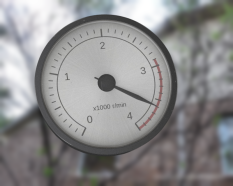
3600 rpm
